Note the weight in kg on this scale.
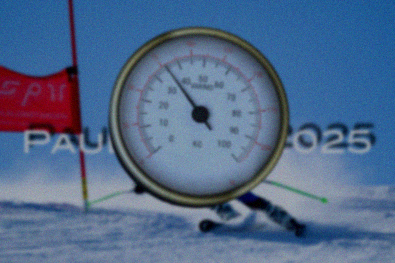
35 kg
